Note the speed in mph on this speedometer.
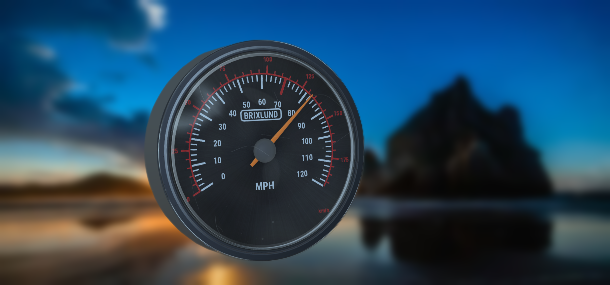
82 mph
